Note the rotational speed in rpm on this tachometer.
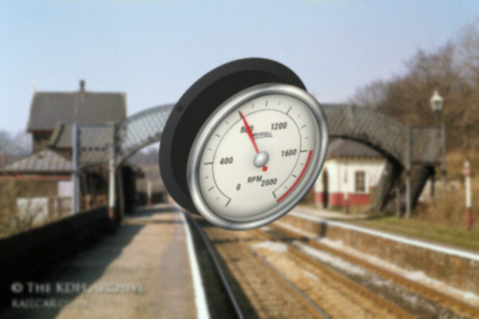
800 rpm
